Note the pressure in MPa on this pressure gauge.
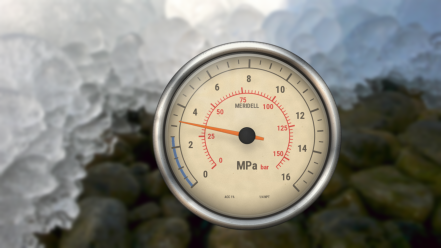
3.25 MPa
